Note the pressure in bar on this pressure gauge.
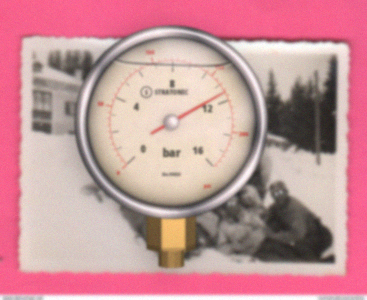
11.5 bar
